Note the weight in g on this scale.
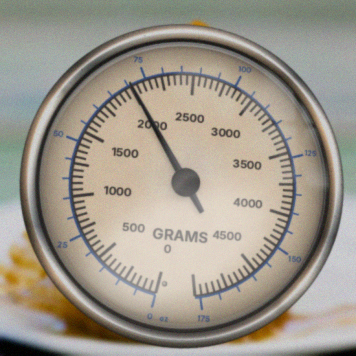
2000 g
